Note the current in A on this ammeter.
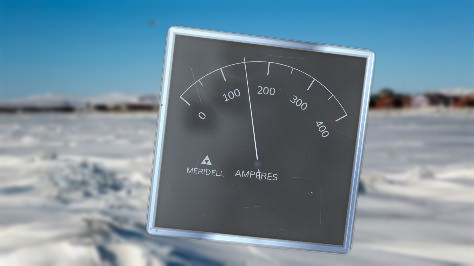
150 A
